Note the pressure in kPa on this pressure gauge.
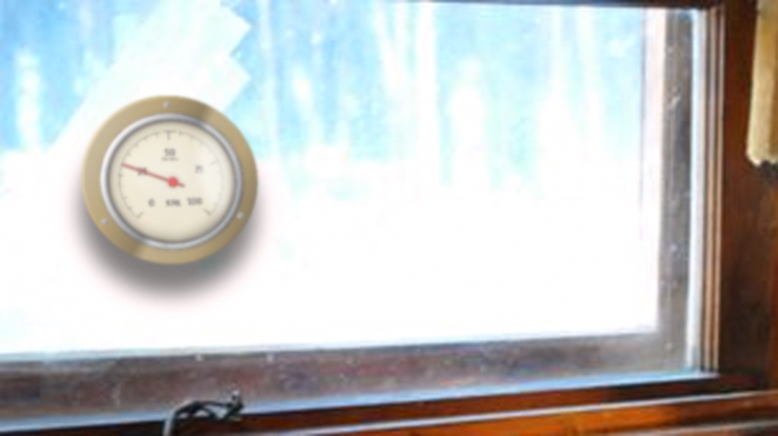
25 kPa
